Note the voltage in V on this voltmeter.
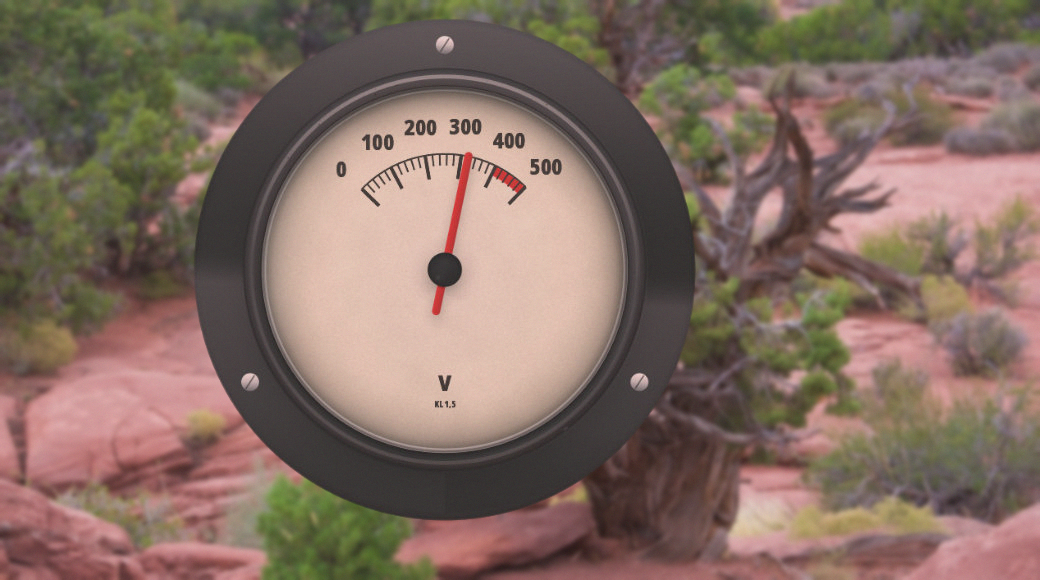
320 V
